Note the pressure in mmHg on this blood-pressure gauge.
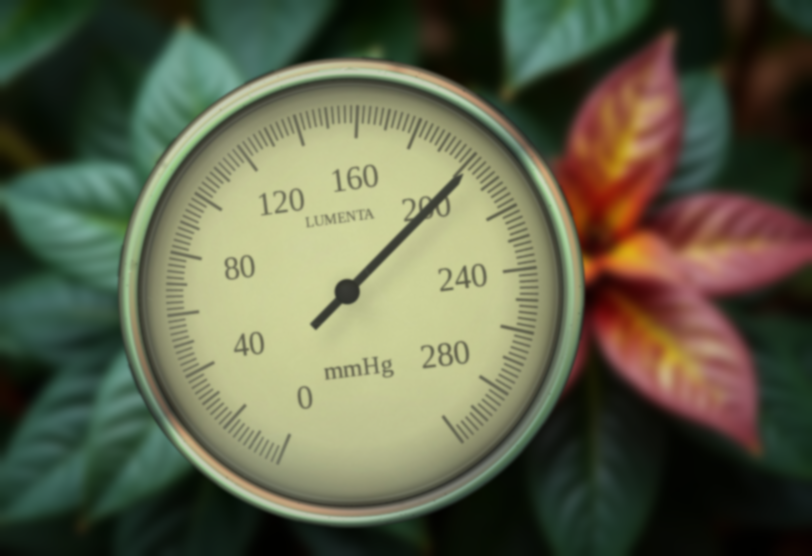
202 mmHg
